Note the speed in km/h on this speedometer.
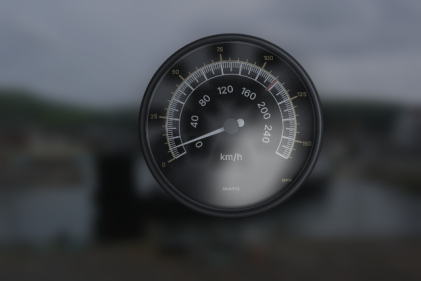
10 km/h
